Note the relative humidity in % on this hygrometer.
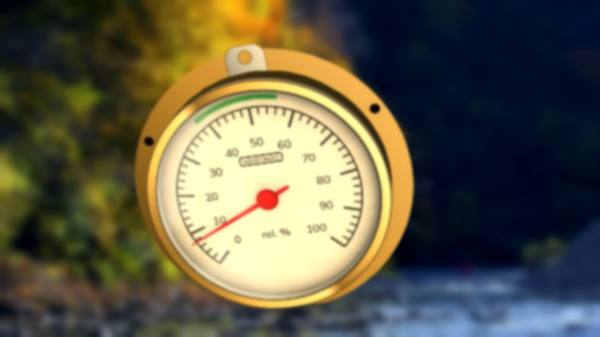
8 %
